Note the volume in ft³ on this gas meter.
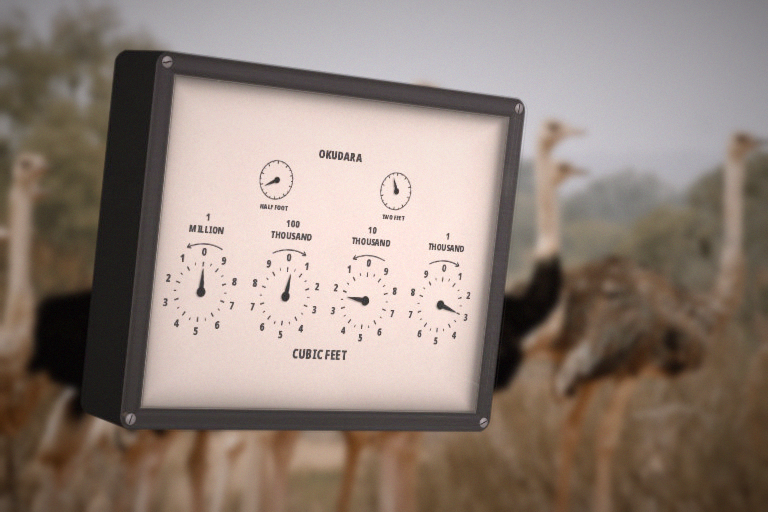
2300 ft³
